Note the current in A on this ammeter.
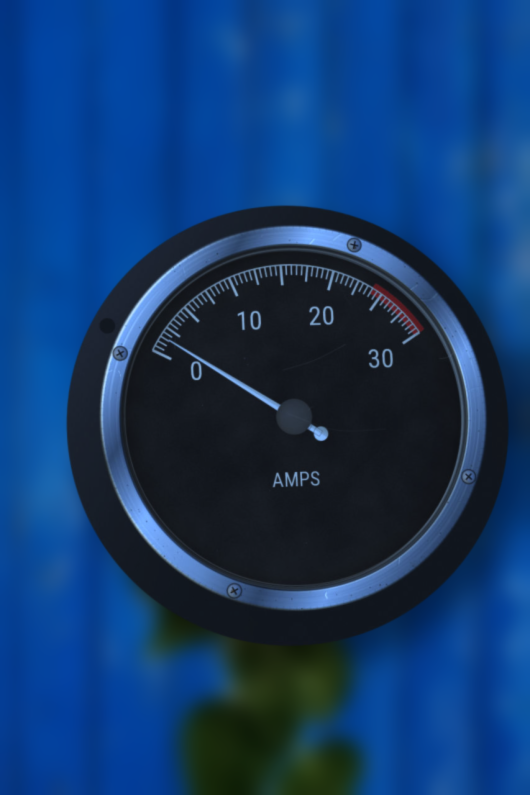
1.5 A
